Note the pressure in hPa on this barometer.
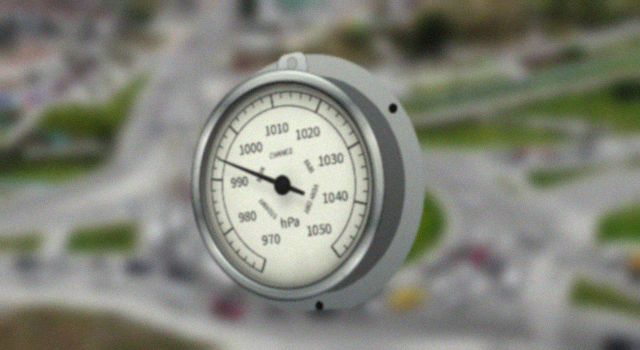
994 hPa
